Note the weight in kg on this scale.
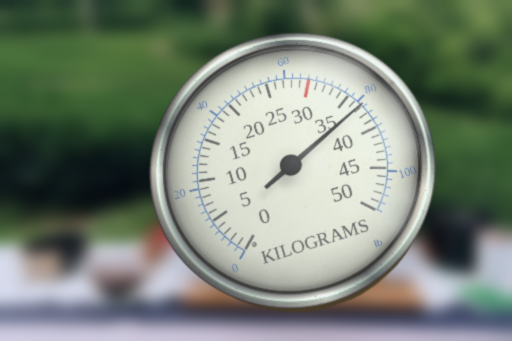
37 kg
